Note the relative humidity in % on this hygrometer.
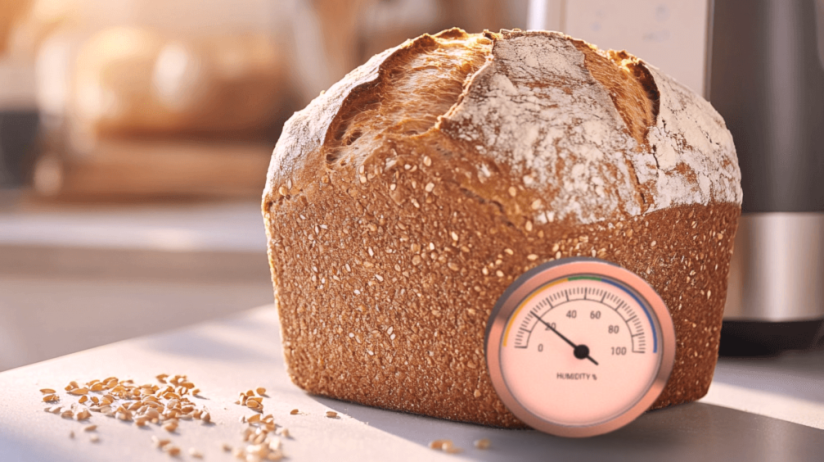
20 %
